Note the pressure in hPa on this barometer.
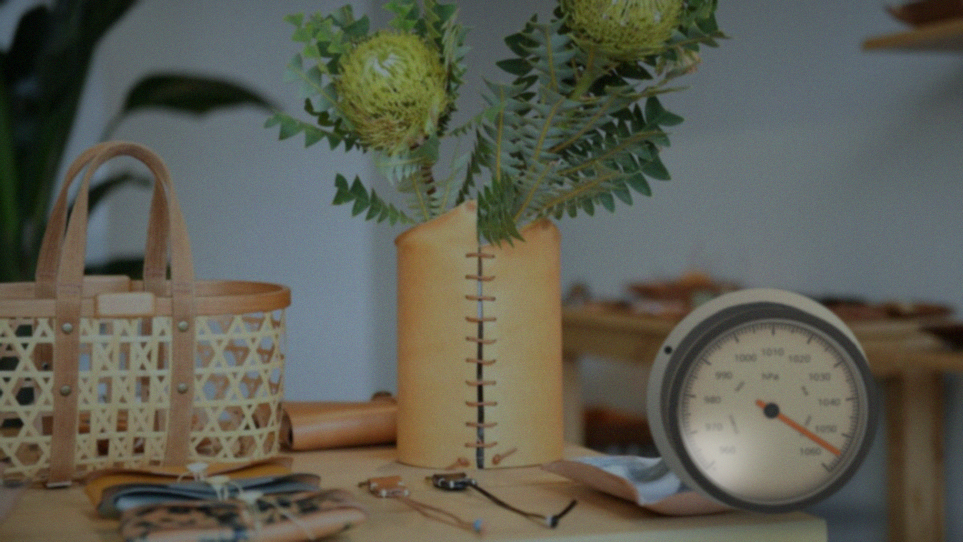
1055 hPa
